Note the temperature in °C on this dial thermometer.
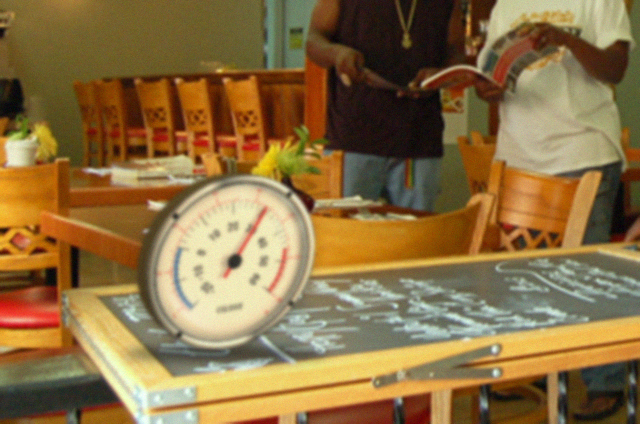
30 °C
